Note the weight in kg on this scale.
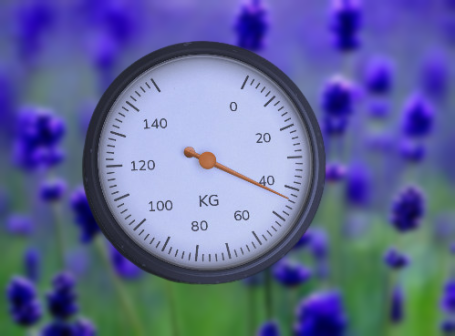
44 kg
